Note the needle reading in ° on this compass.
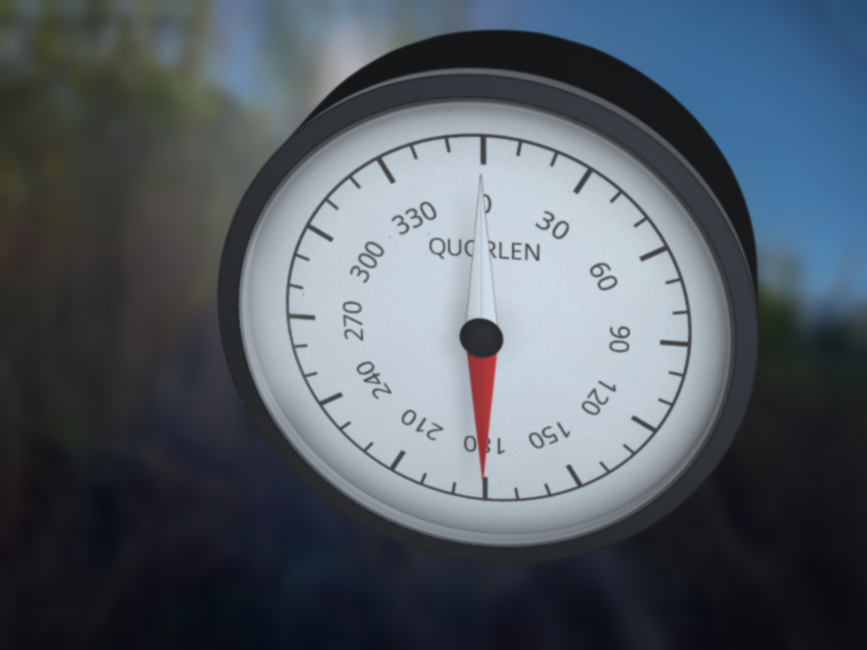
180 °
